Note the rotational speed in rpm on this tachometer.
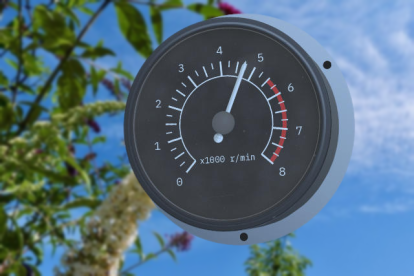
4750 rpm
